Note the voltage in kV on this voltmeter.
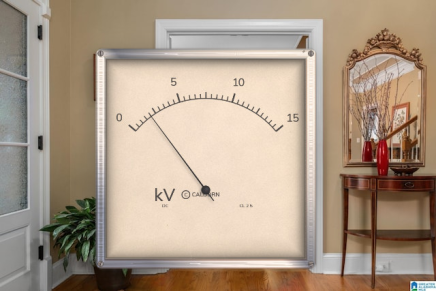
2 kV
